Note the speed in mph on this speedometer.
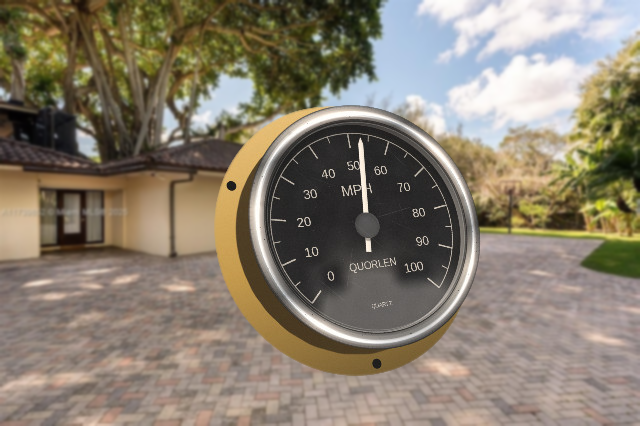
52.5 mph
